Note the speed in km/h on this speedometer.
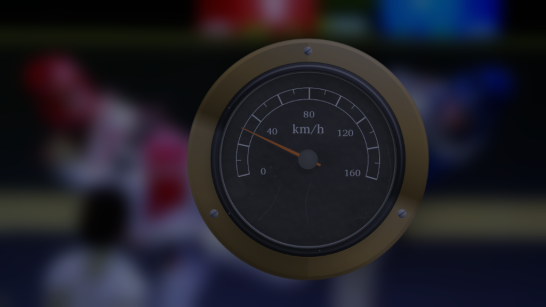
30 km/h
